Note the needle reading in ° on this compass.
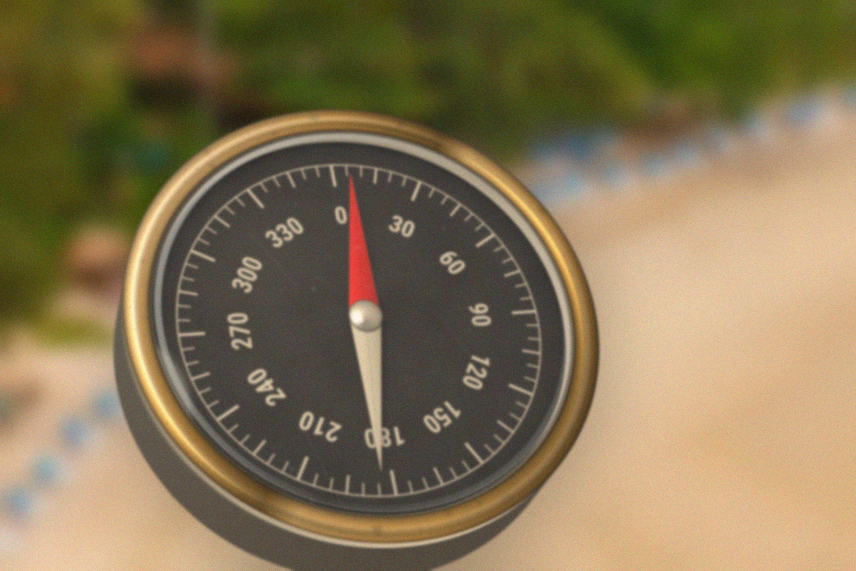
5 °
